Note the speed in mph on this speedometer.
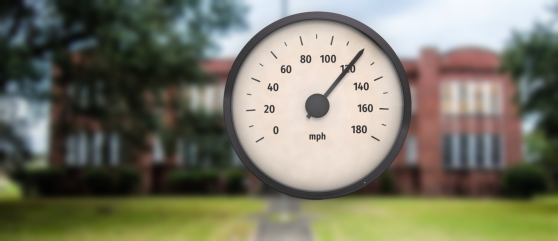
120 mph
